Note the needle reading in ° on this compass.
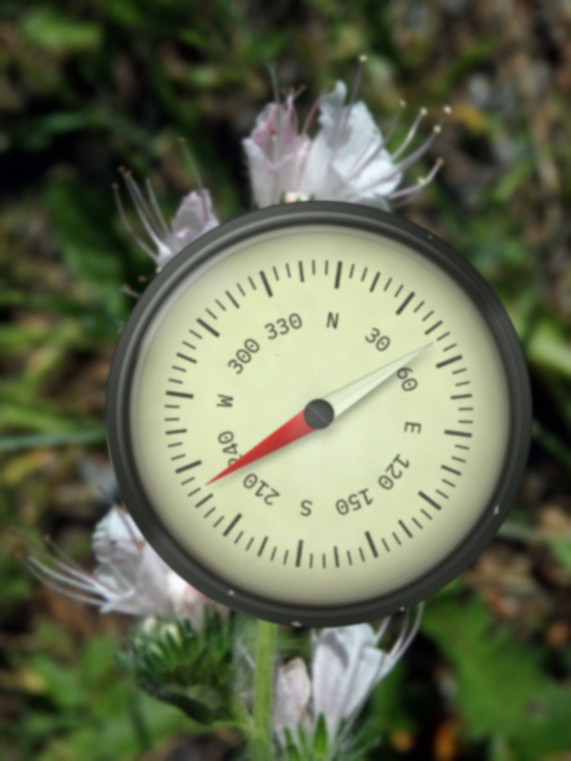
230 °
